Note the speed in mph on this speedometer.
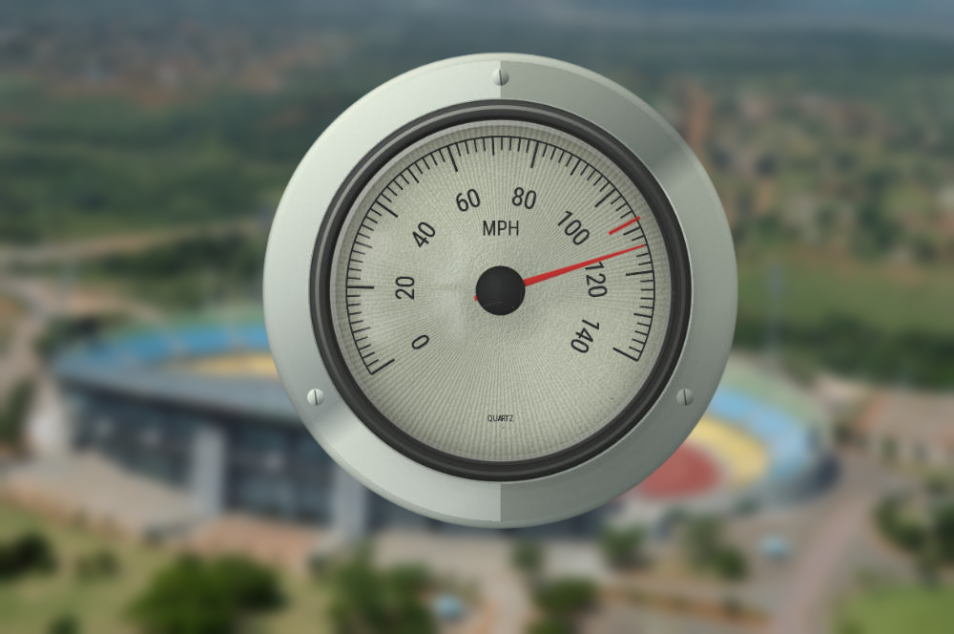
114 mph
